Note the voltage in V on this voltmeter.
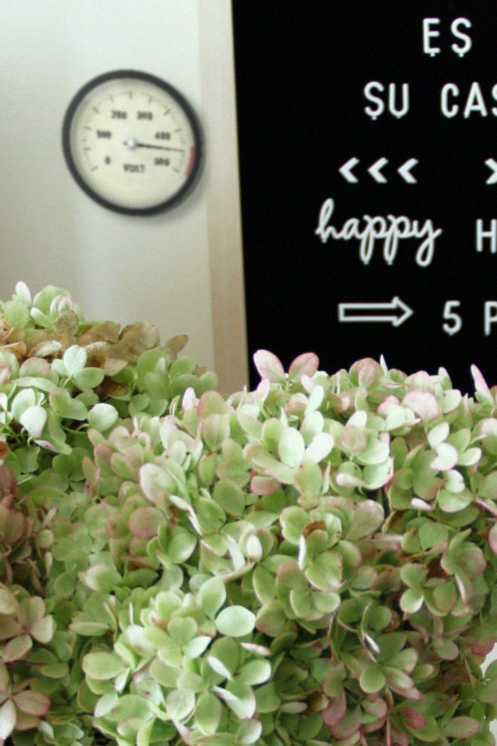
450 V
